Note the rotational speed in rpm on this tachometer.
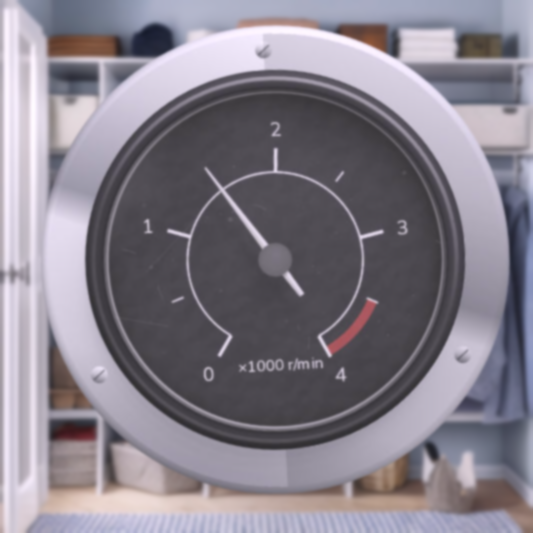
1500 rpm
